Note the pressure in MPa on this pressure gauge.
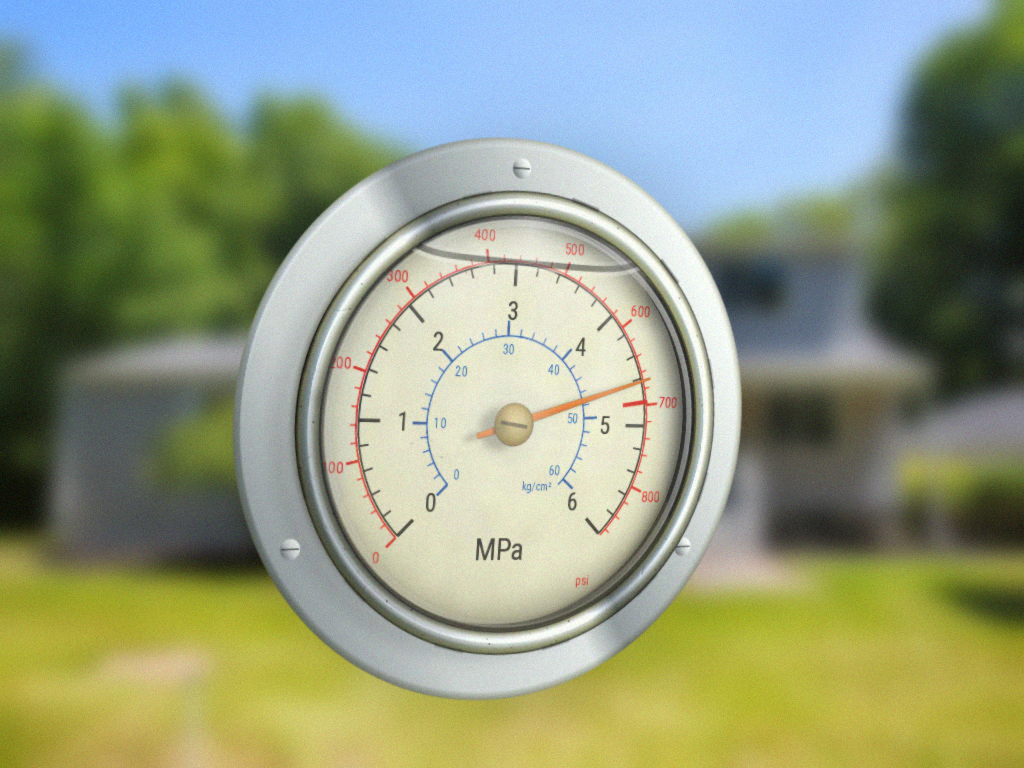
4.6 MPa
